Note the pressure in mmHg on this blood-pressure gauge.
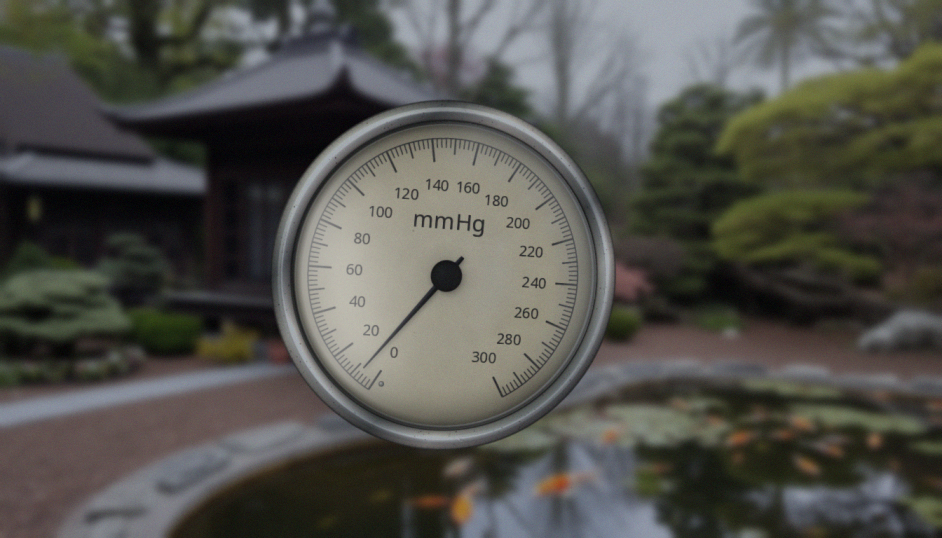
8 mmHg
